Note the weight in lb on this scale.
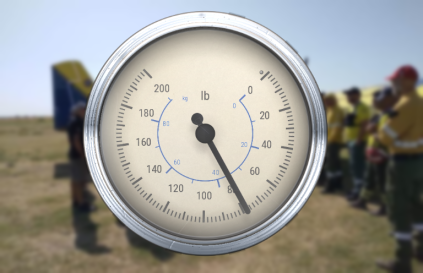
78 lb
